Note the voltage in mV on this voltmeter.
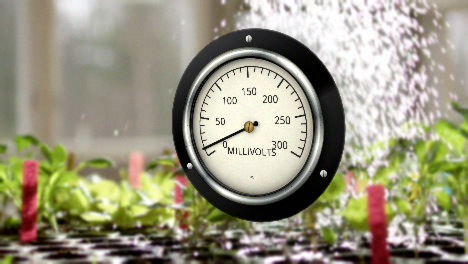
10 mV
